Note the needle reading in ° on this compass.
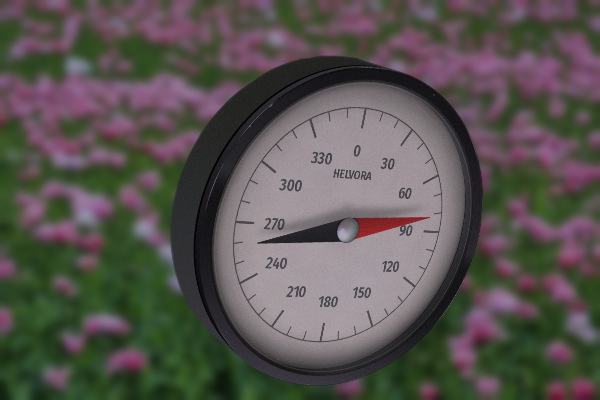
80 °
